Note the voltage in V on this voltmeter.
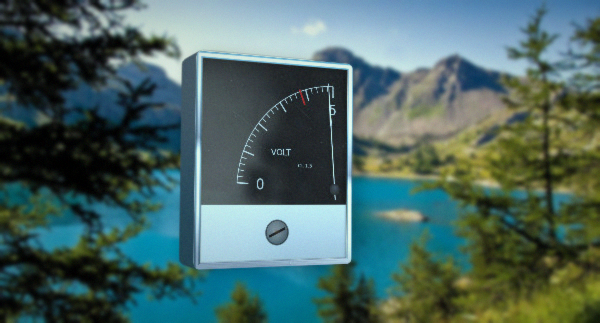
4.8 V
